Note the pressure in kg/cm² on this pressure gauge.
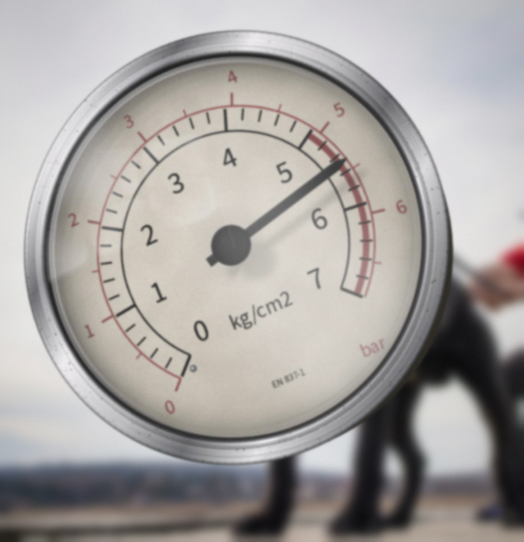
5.5 kg/cm²
